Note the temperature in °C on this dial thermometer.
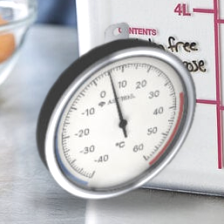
5 °C
